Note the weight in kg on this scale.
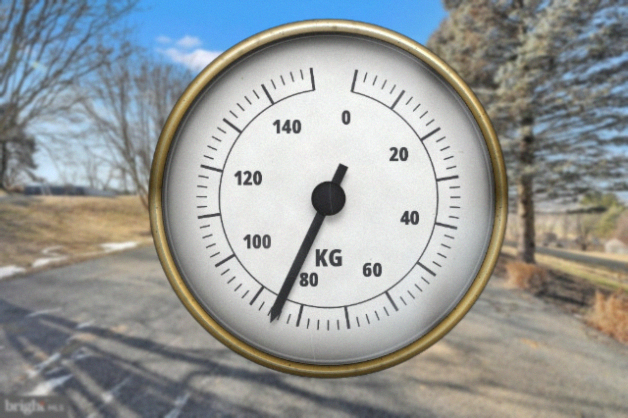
85 kg
